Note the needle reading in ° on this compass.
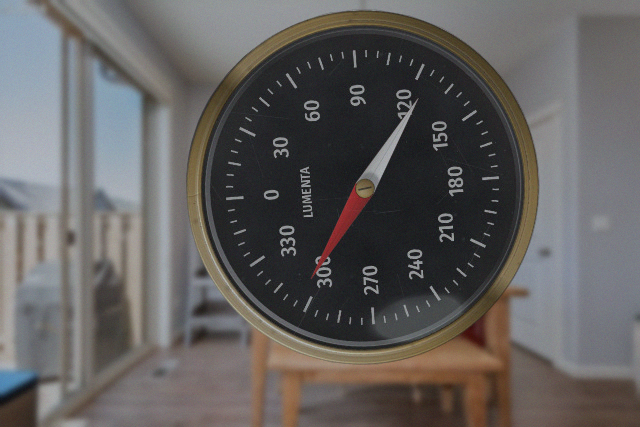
305 °
